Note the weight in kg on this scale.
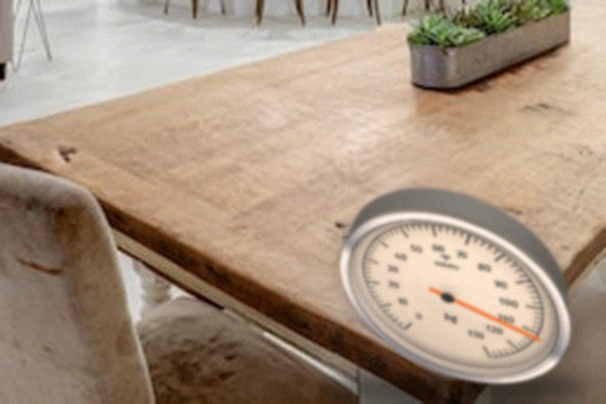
110 kg
